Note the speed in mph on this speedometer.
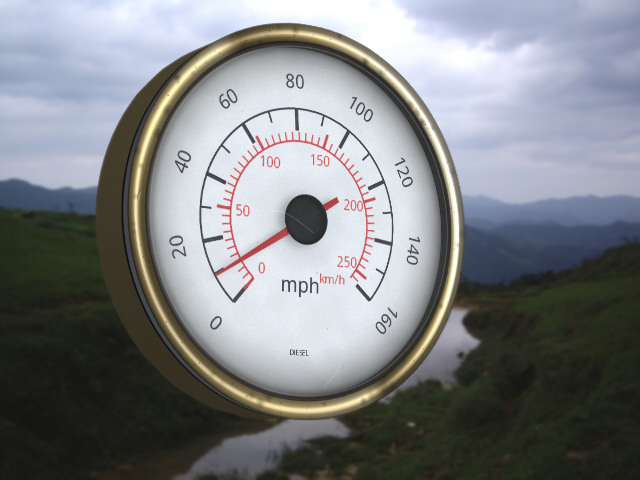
10 mph
